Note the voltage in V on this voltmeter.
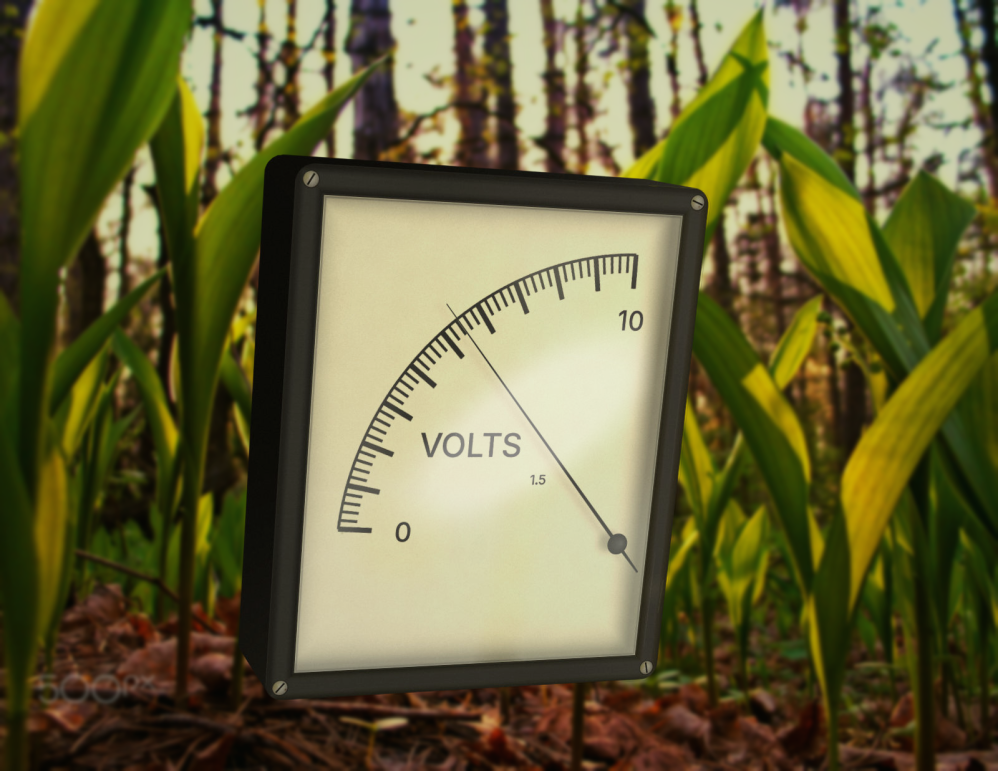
5.4 V
